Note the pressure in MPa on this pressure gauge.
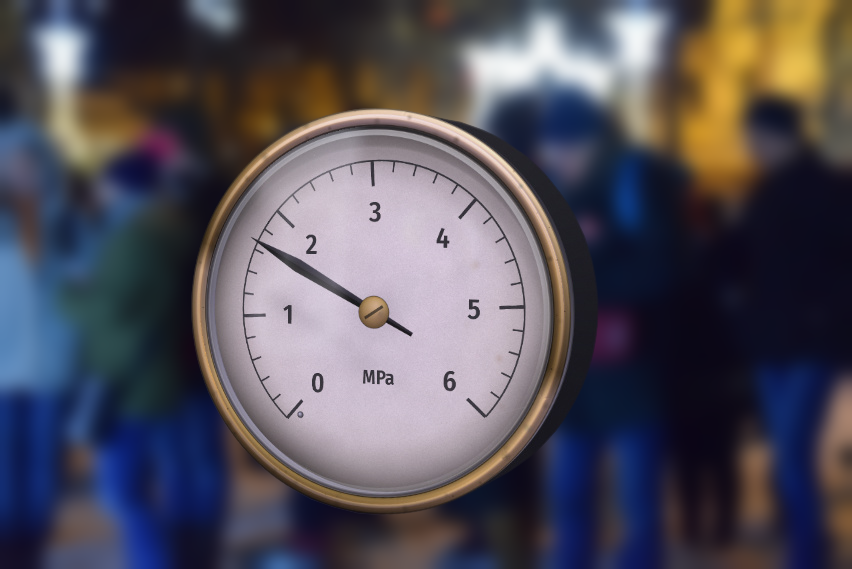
1.7 MPa
